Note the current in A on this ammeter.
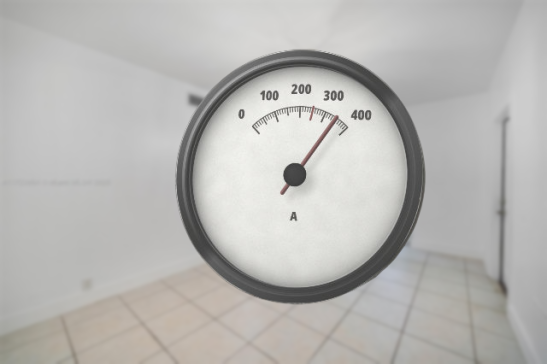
350 A
